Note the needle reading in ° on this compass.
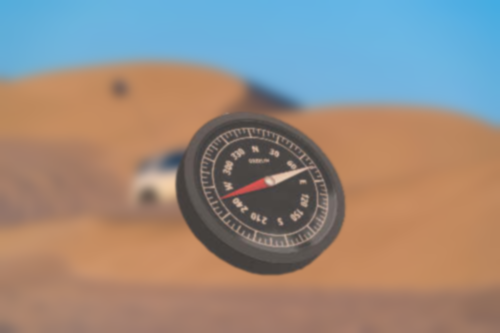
255 °
